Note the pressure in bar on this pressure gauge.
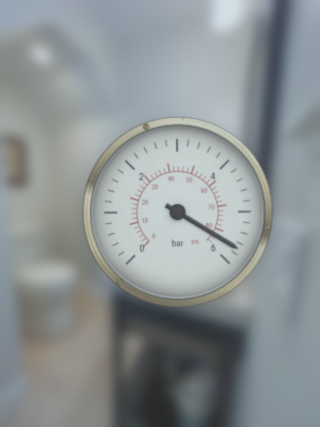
5.7 bar
